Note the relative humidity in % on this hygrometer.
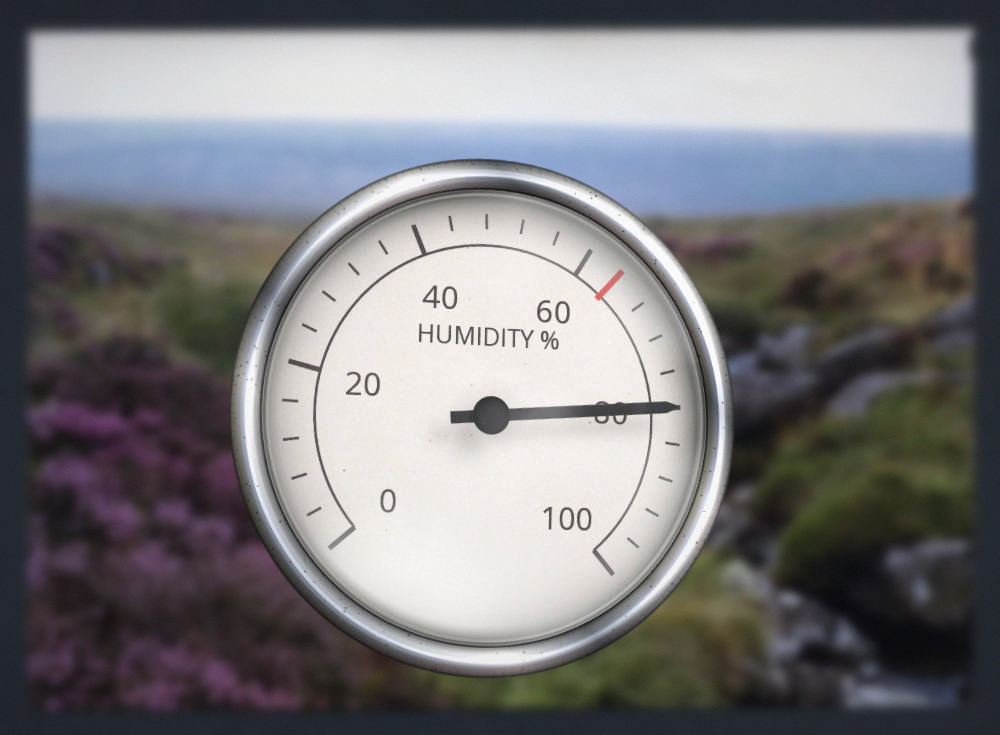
80 %
